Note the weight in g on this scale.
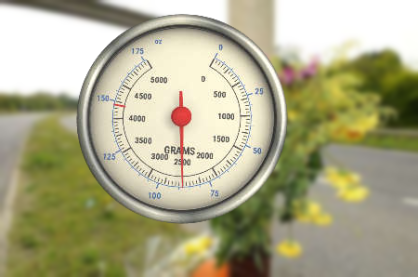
2500 g
